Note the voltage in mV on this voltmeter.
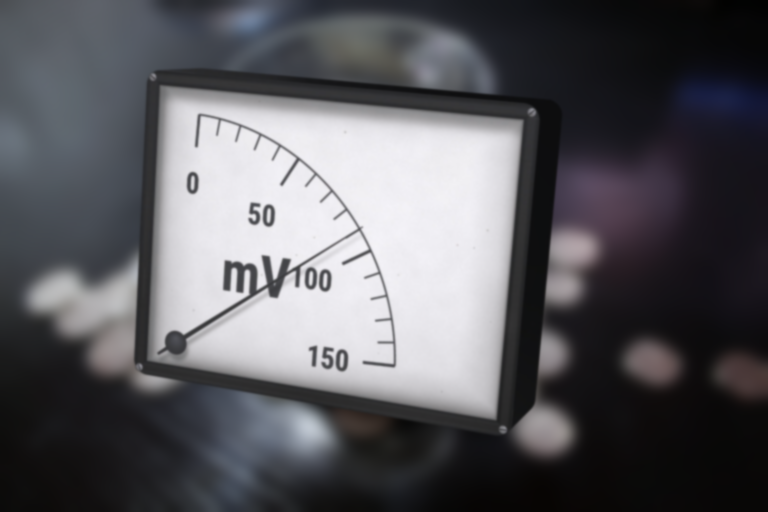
90 mV
